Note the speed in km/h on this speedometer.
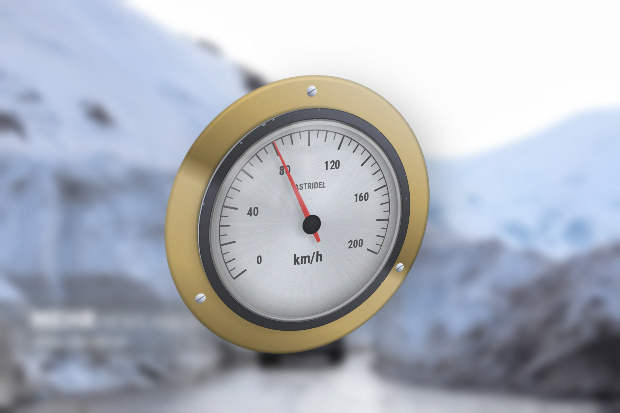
80 km/h
